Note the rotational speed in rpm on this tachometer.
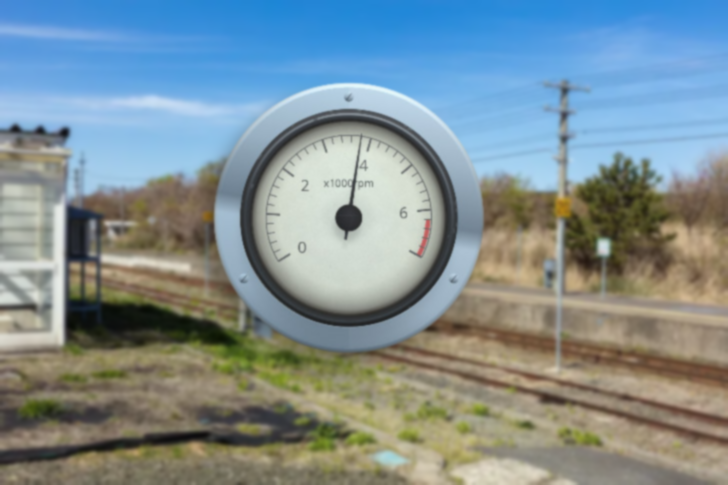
3800 rpm
